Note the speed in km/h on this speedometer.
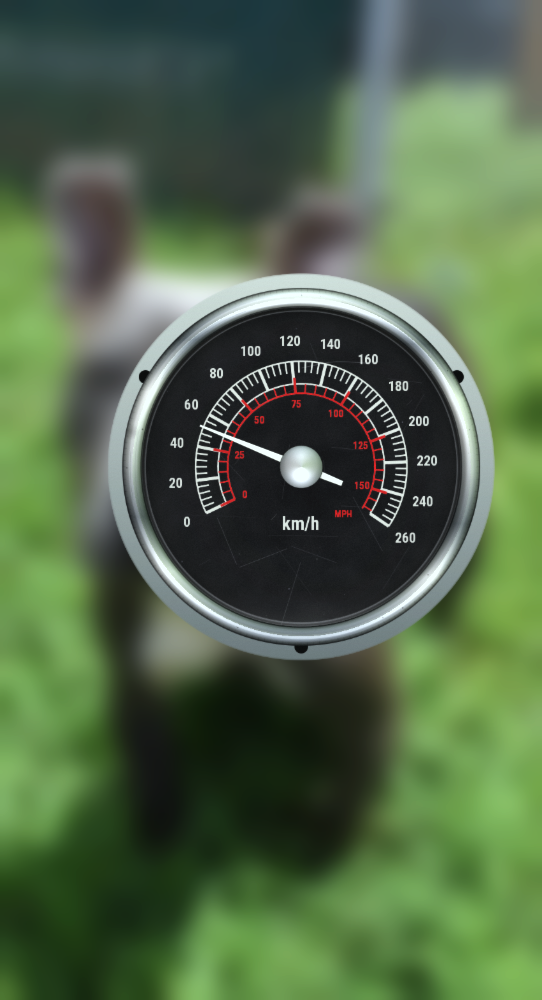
52 km/h
